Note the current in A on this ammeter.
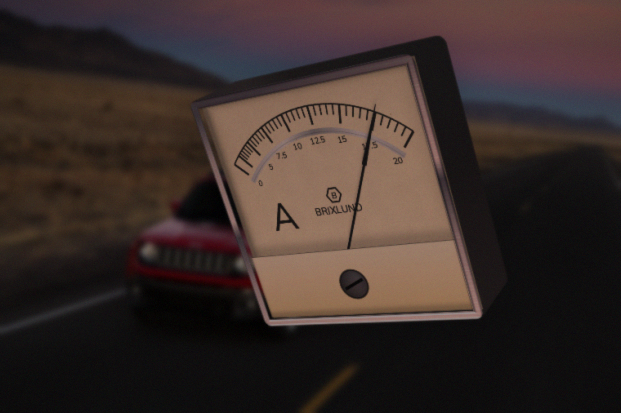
17.5 A
